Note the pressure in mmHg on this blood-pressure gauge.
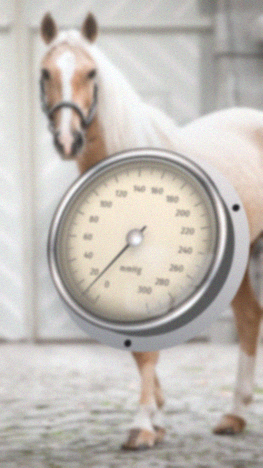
10 mmHg
